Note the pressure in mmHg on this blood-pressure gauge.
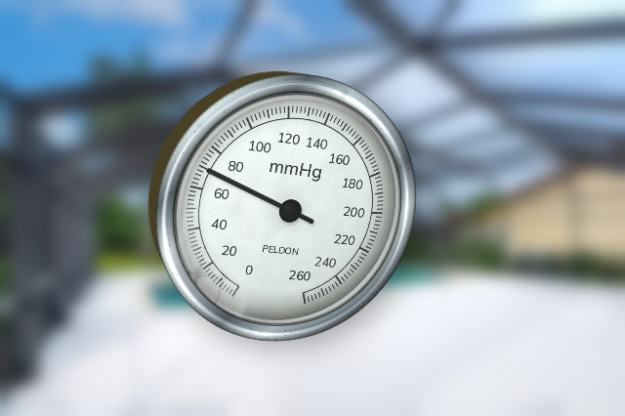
70 mmHg
